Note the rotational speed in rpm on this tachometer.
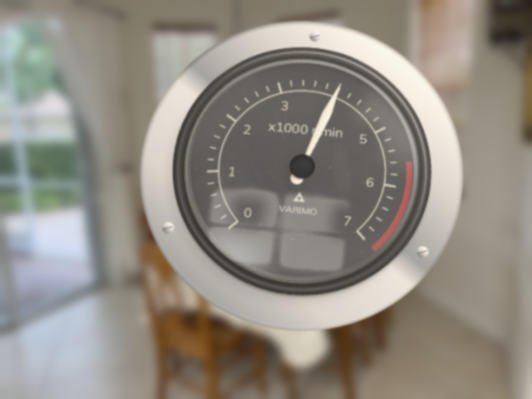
4000 rpm
